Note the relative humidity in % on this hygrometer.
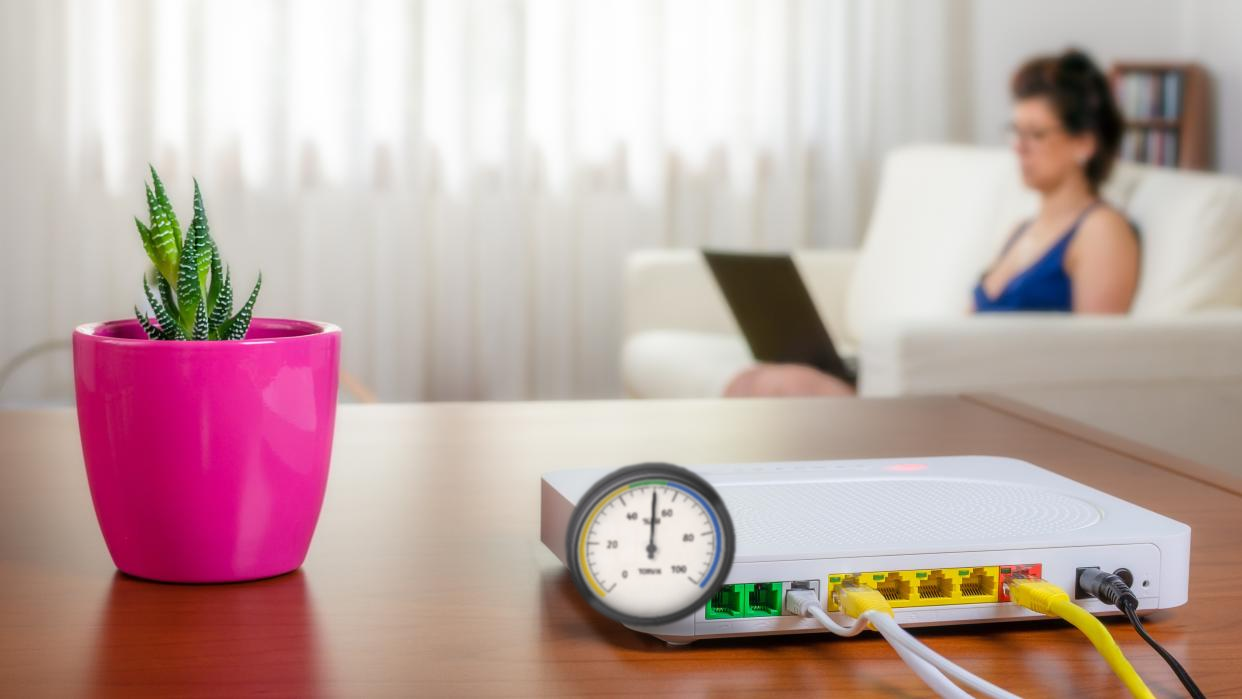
52 %
